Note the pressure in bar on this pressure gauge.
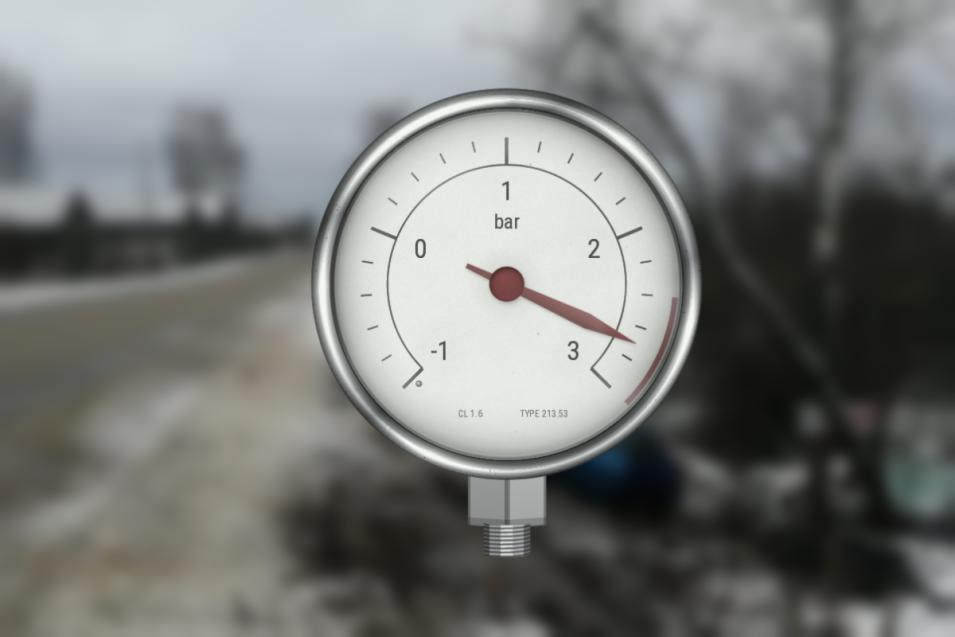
2.7 bar
